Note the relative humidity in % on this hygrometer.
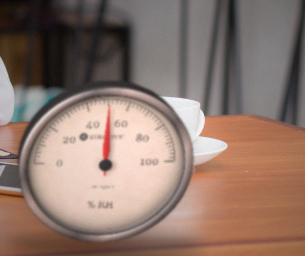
50 %
